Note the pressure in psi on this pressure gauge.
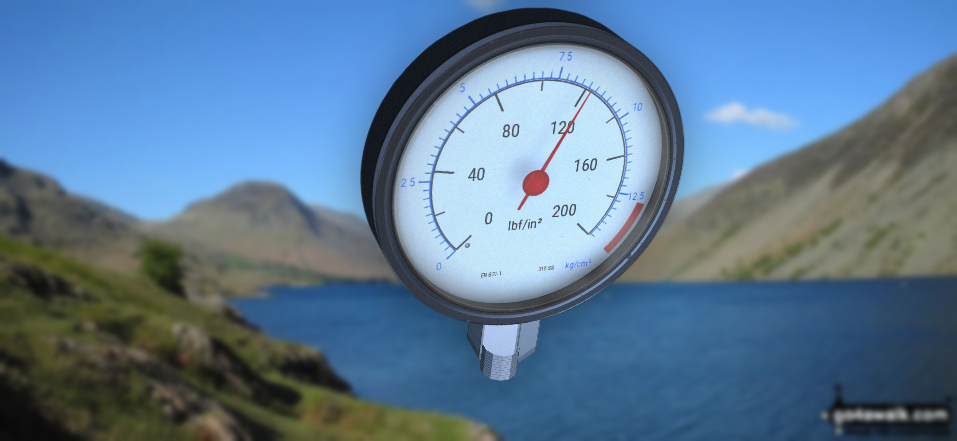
120 psi
